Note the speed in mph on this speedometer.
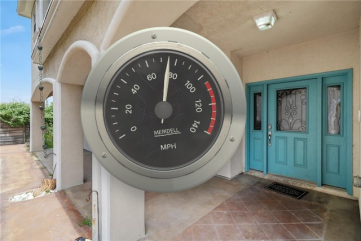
75 mph
